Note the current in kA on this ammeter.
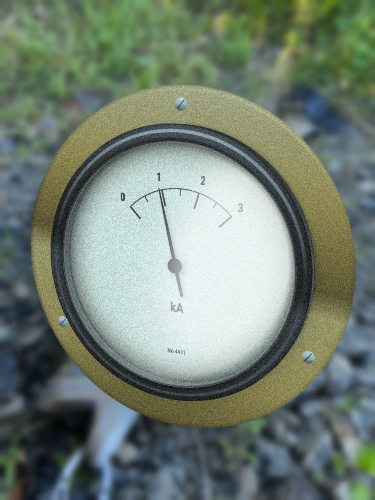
1 kA
